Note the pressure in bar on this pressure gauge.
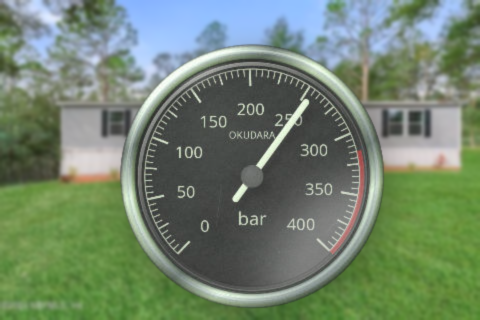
255 bar
